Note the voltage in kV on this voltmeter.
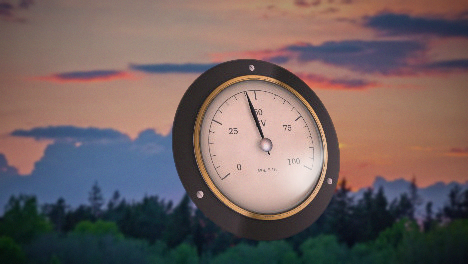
45 kV
